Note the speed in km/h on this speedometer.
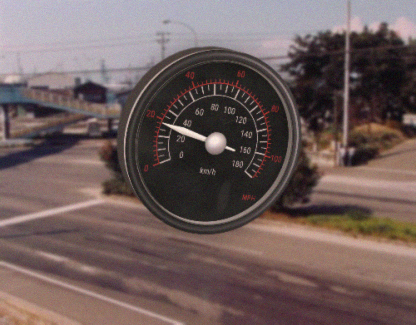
30 km/h
